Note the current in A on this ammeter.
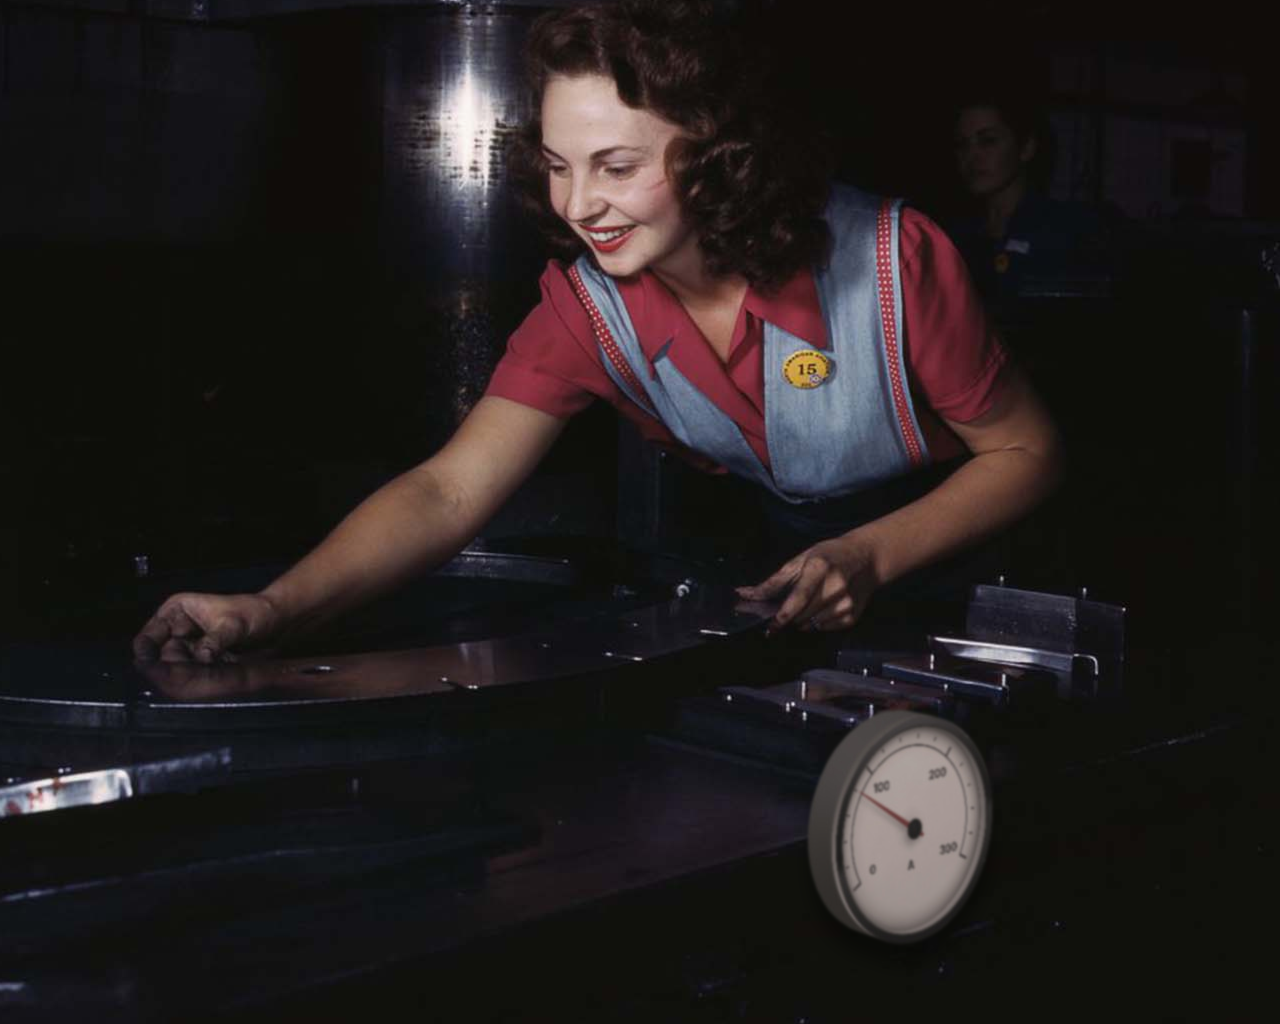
80 A
